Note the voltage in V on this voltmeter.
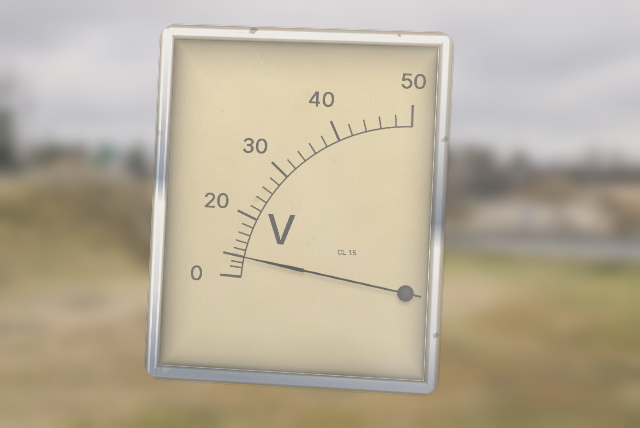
10 V
